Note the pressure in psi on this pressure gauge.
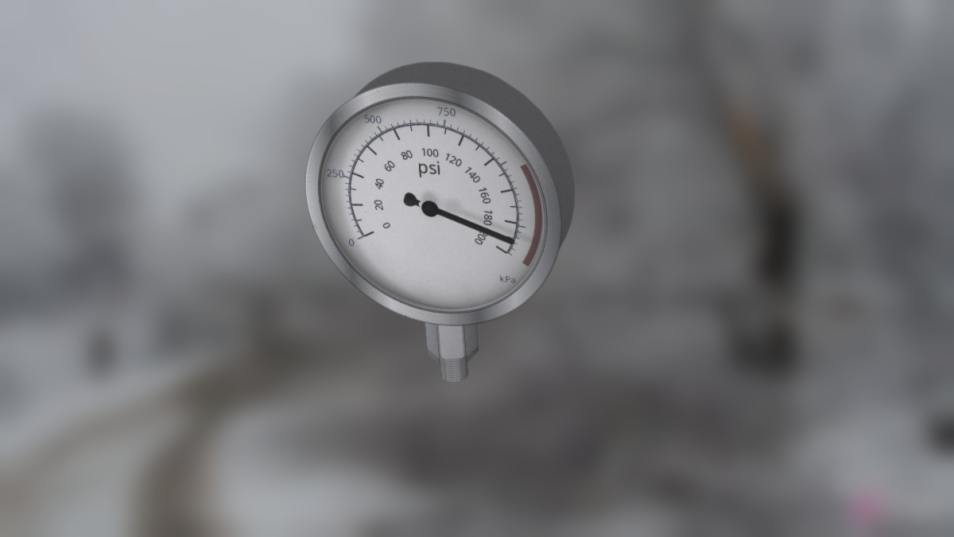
190 psi
